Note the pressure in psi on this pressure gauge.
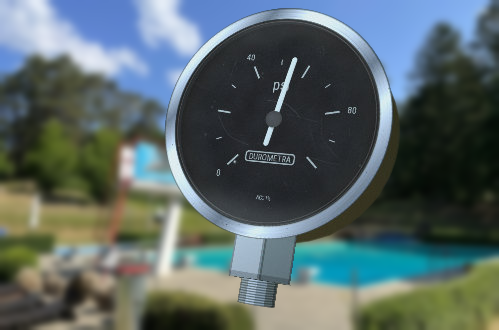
55 psi
